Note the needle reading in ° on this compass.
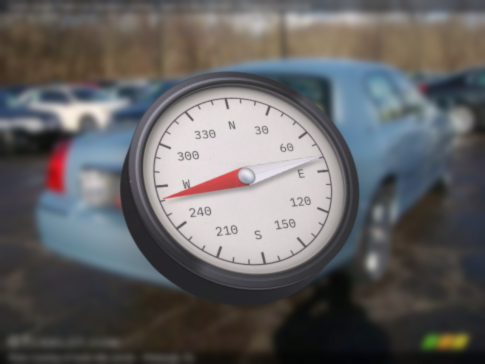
260 °
